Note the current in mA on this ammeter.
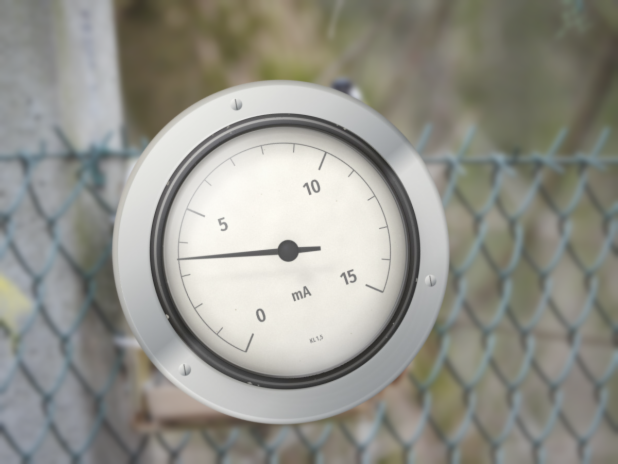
3.5 mA
